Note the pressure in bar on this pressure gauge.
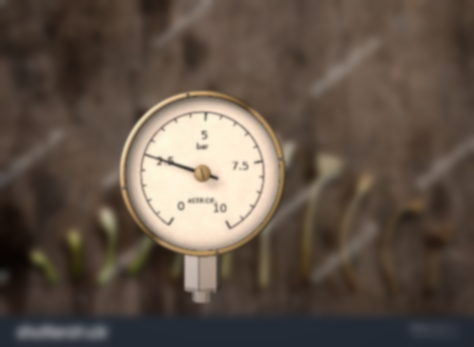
2.5 bar
